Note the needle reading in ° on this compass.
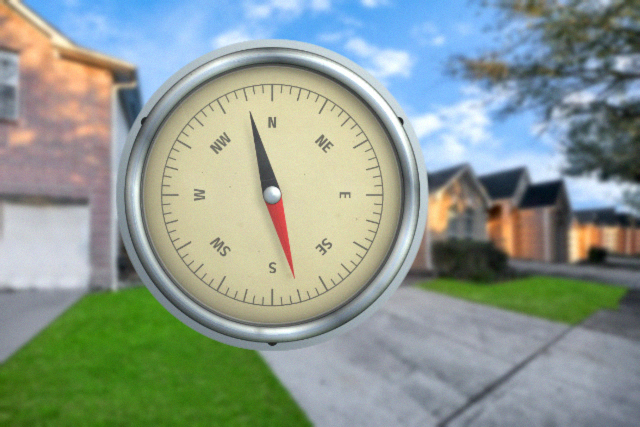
165 °
